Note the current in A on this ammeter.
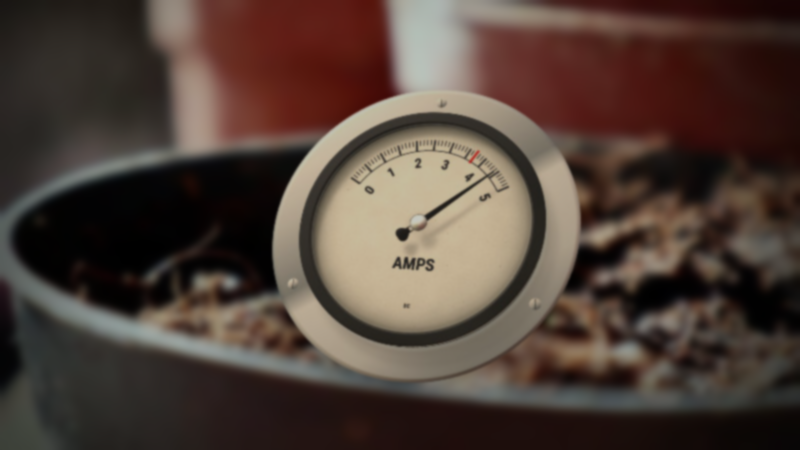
4.5 A
